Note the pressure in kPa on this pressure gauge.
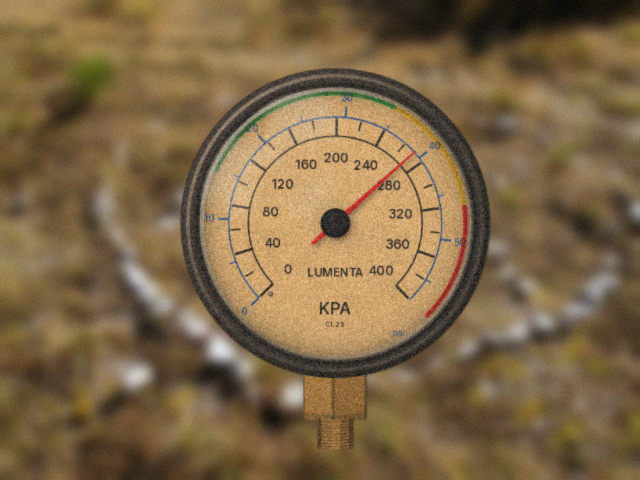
270 kPa
